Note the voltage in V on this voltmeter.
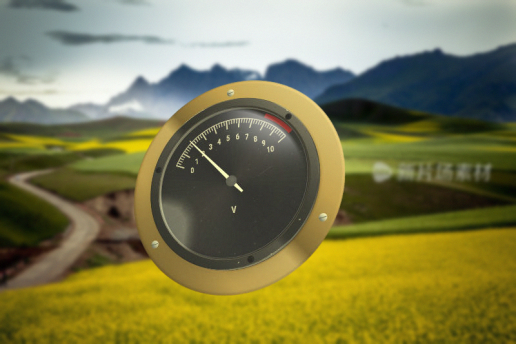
2 V
